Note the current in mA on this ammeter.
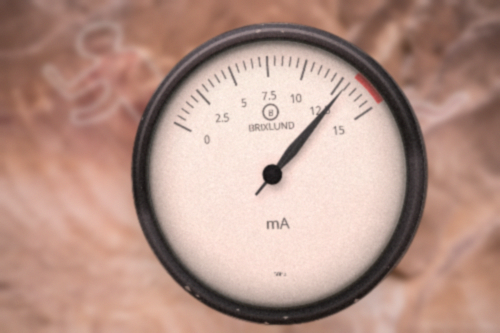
13 mA
